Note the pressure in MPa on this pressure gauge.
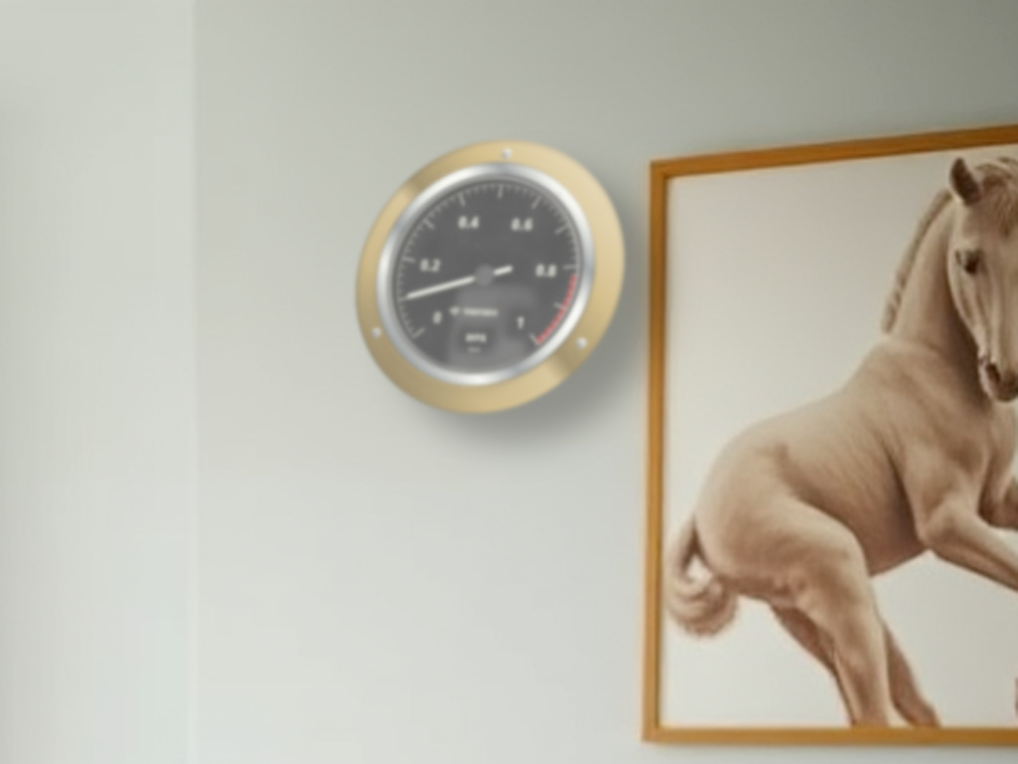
0.1 MPa
